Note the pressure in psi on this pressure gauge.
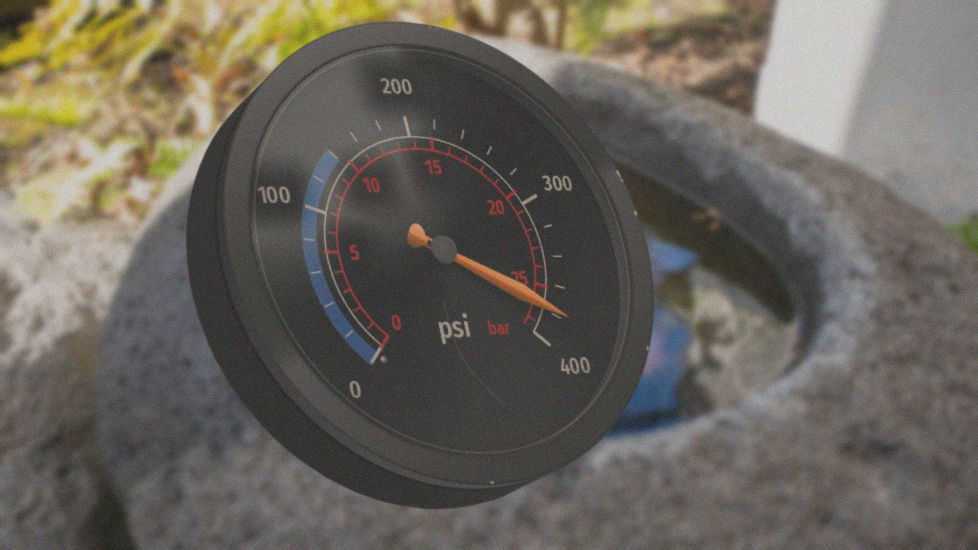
380 psi
